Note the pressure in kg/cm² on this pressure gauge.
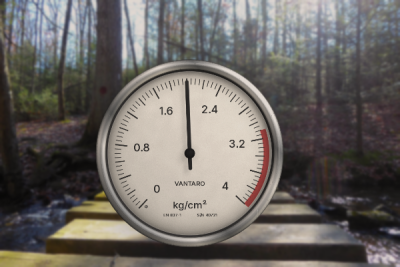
2 kg/cm²
